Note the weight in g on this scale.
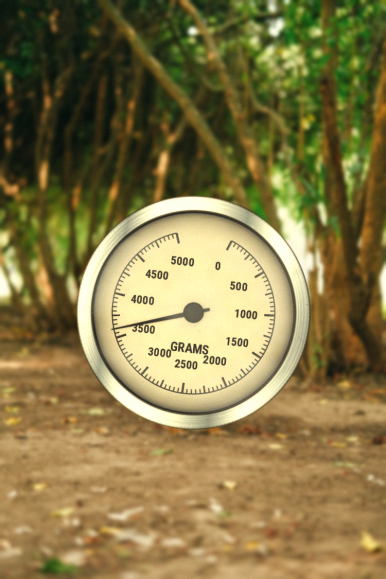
3600 g
